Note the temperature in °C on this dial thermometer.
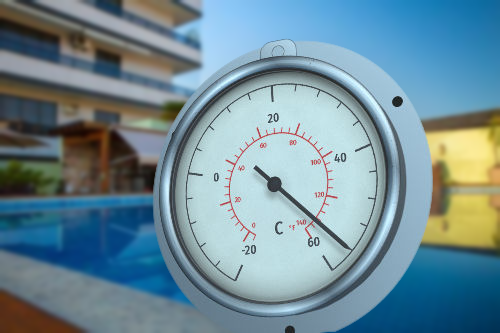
56 °C
